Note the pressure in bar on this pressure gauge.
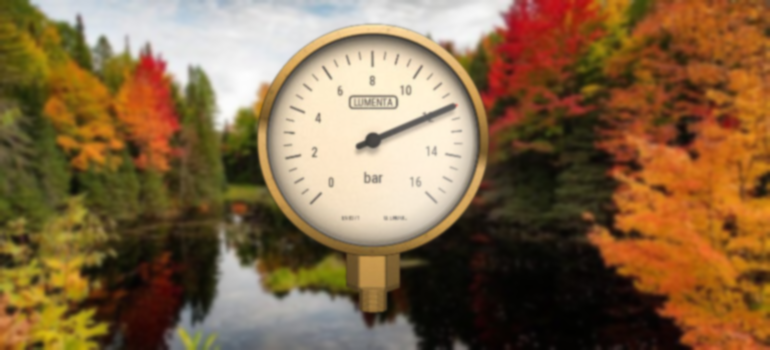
12 bar
